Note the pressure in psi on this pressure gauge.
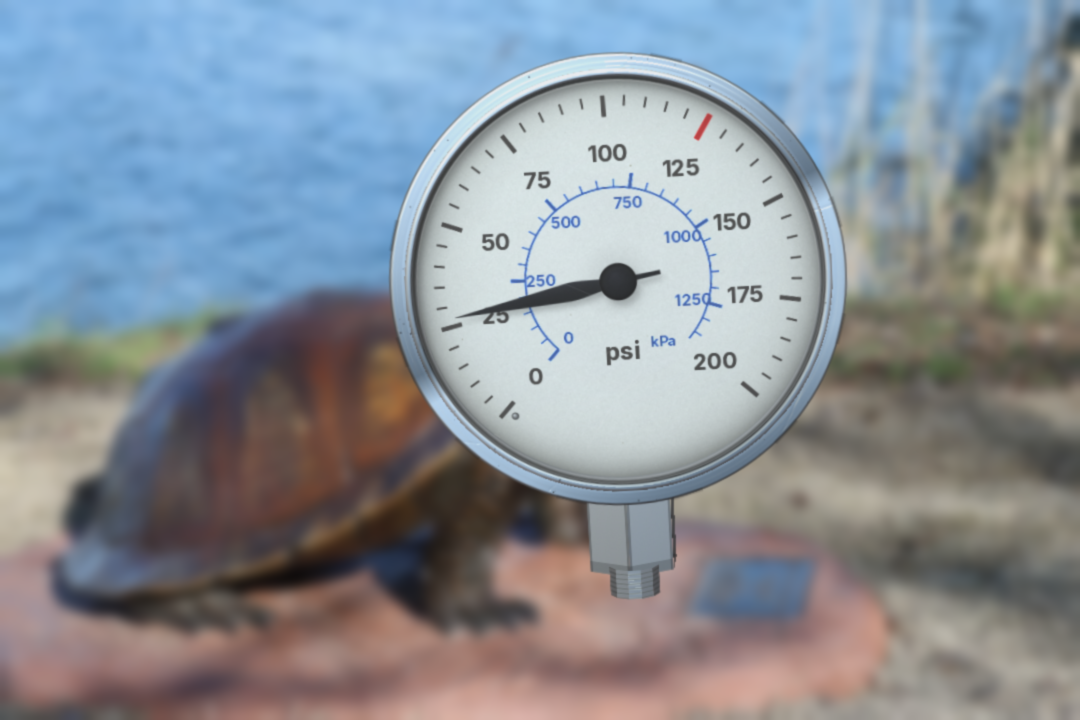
27.5 psi
